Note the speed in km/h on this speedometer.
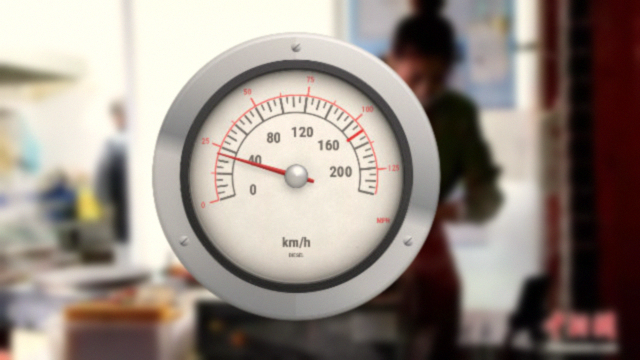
35 km/h
